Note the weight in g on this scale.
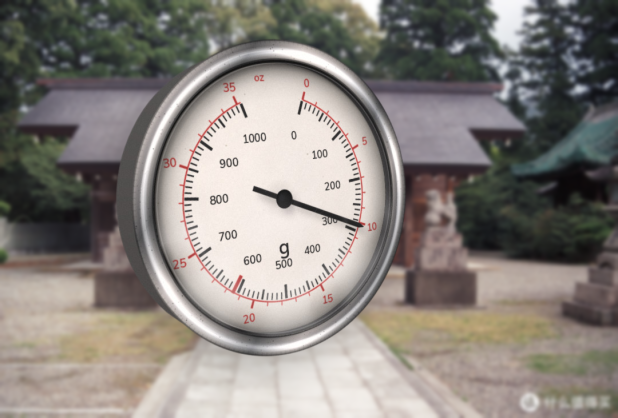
290 g
